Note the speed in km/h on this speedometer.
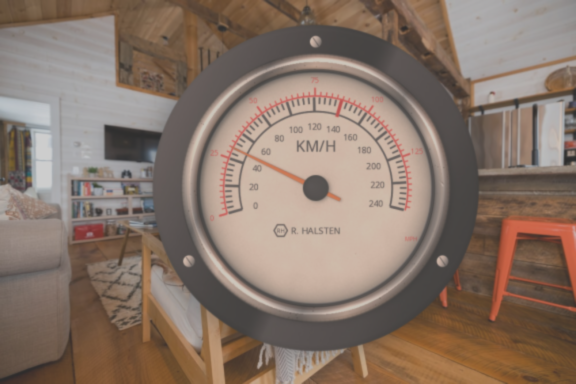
48 km/h
